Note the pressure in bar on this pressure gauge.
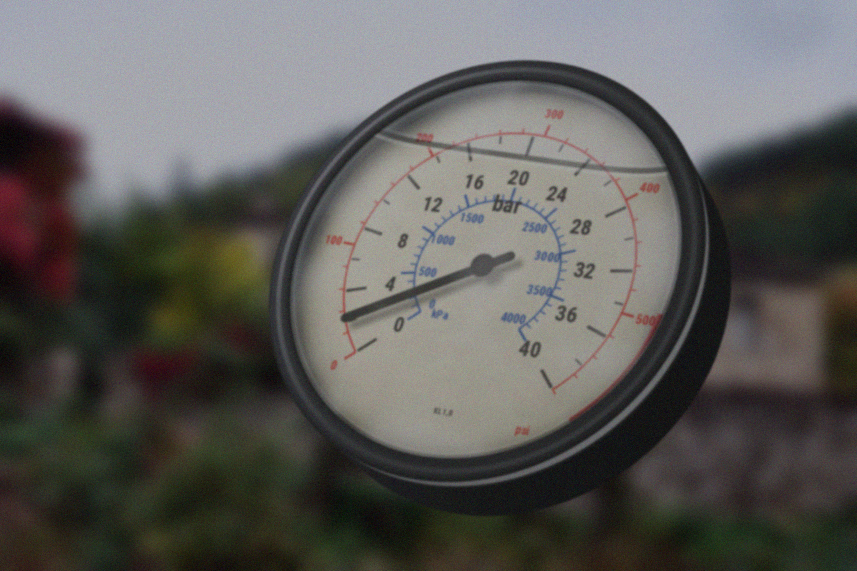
2 bar
